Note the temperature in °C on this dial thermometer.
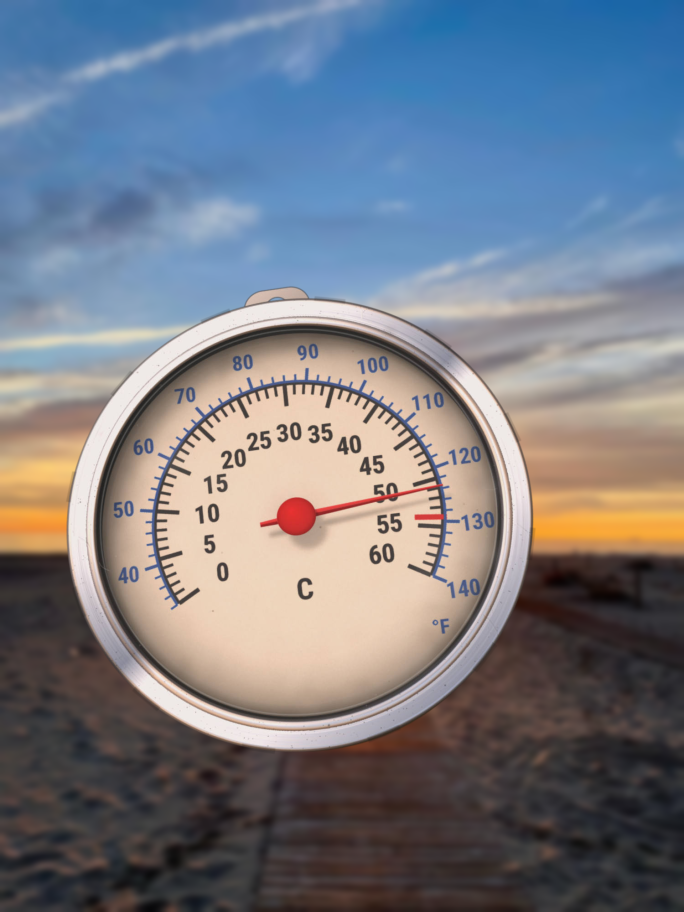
51 °C
